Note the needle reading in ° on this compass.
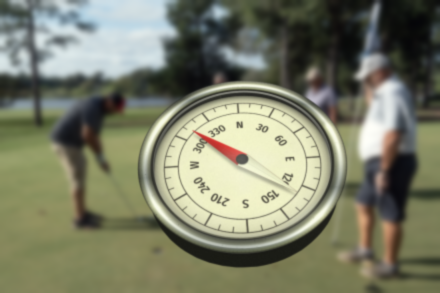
310 °
